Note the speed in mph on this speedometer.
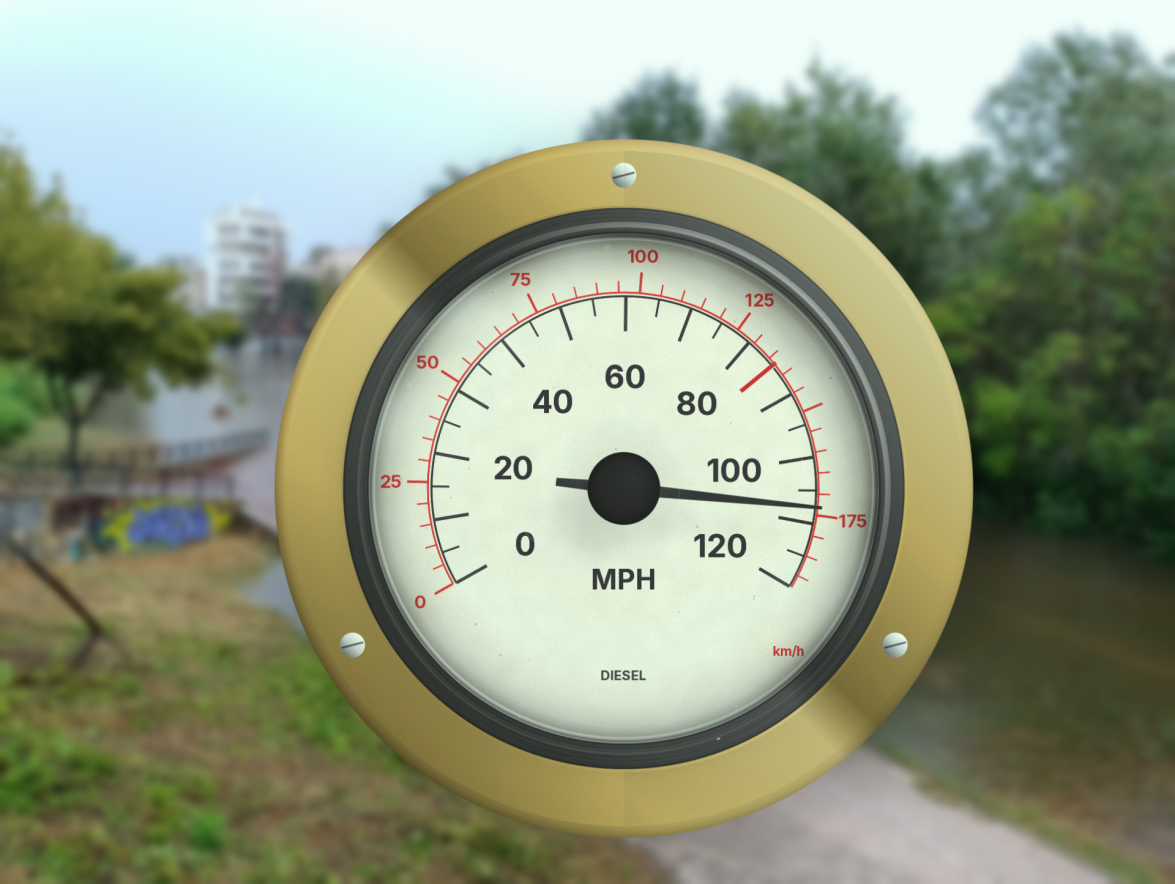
107.5 mph
